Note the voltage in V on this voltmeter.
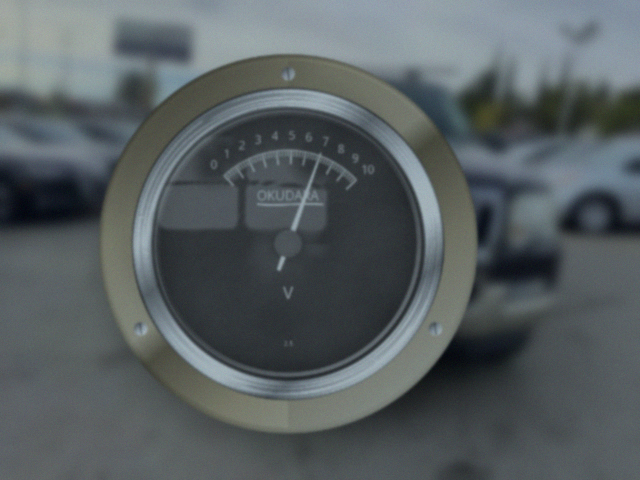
7 V
